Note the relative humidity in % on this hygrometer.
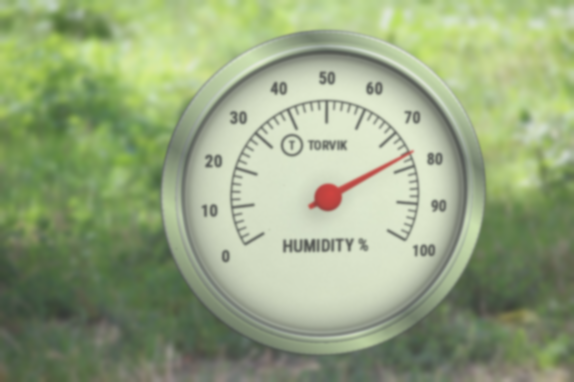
76 %
